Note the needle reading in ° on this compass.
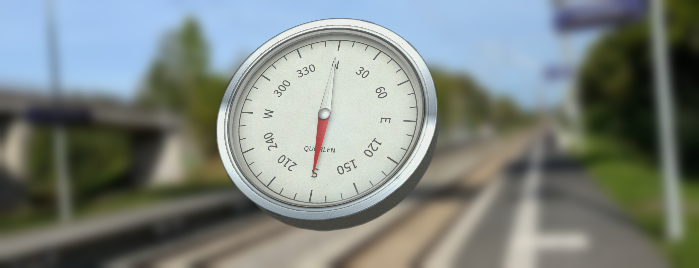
180 °
